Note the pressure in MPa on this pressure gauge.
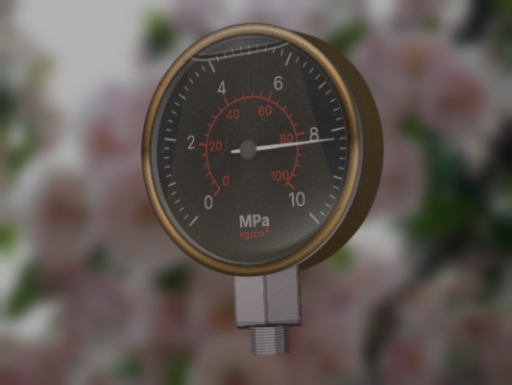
8.2 MPa
